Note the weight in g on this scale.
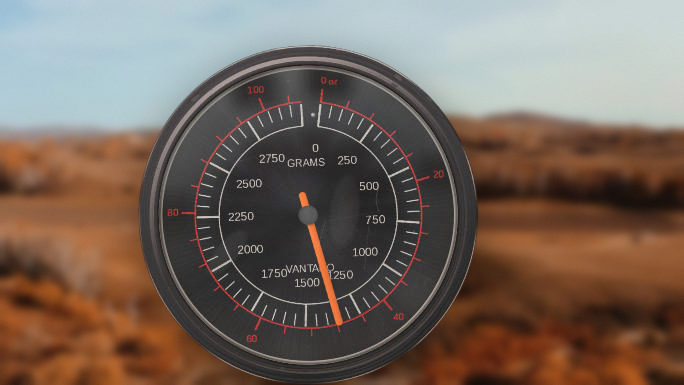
1350 g
